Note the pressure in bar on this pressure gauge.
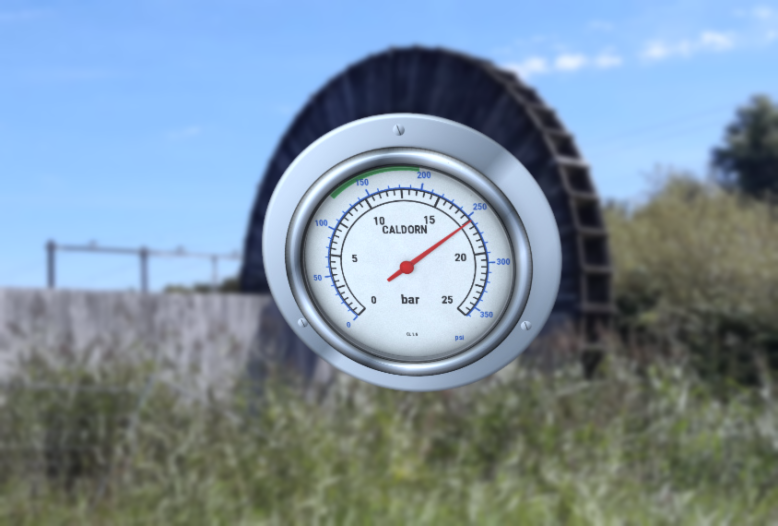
17.5 bar
